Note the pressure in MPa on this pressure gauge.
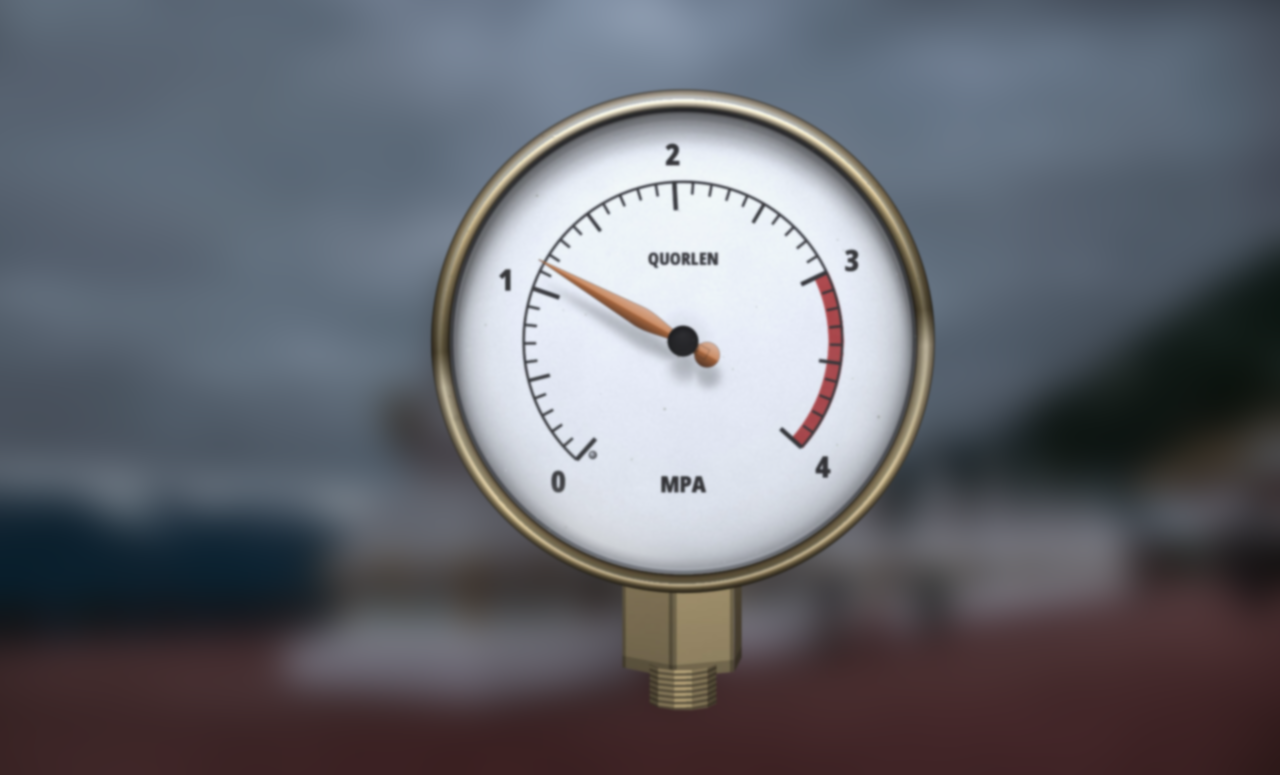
1.15 MPa
